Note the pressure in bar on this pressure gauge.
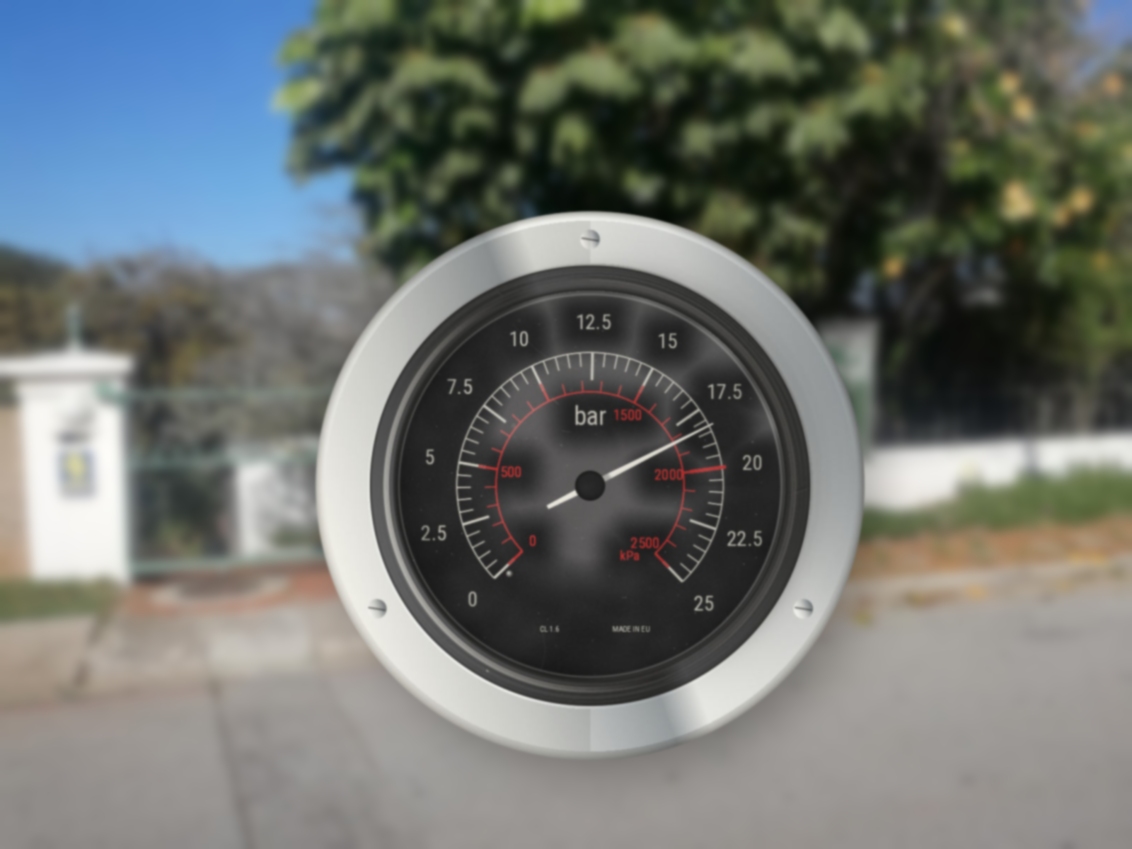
18.25 bar
